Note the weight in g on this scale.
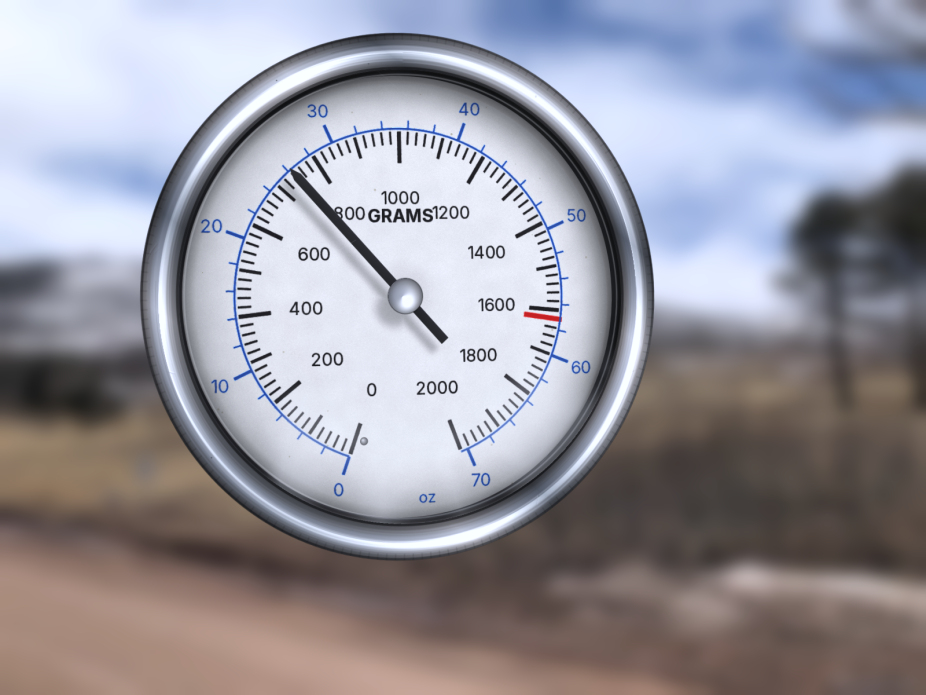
740 g
